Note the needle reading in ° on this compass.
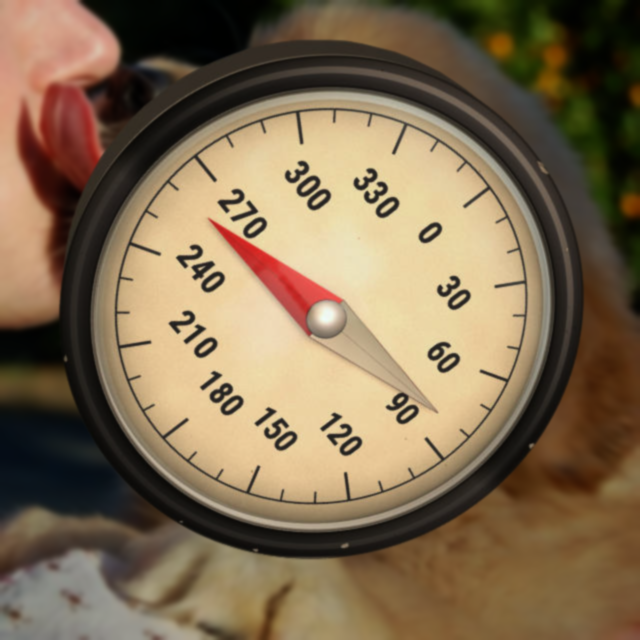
260 °
